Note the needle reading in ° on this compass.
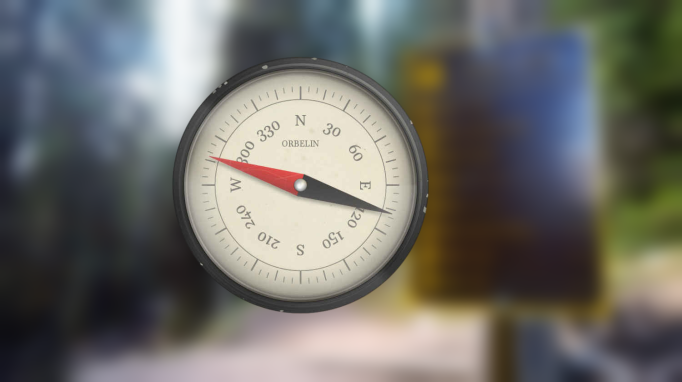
287.5 °
